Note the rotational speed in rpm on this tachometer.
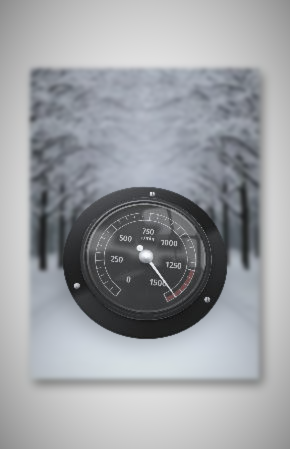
1450 rpm
